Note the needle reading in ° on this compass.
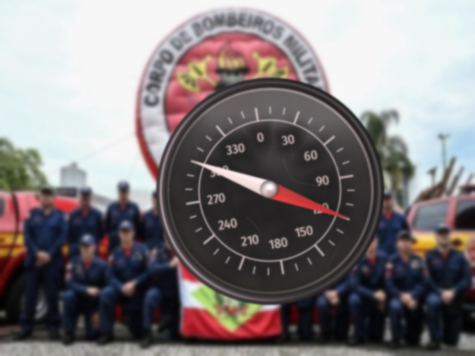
120 °
